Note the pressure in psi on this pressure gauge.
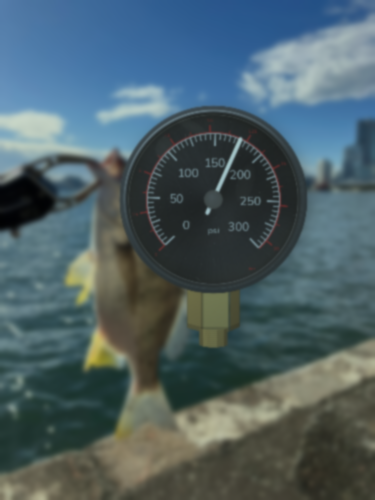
175 psi
